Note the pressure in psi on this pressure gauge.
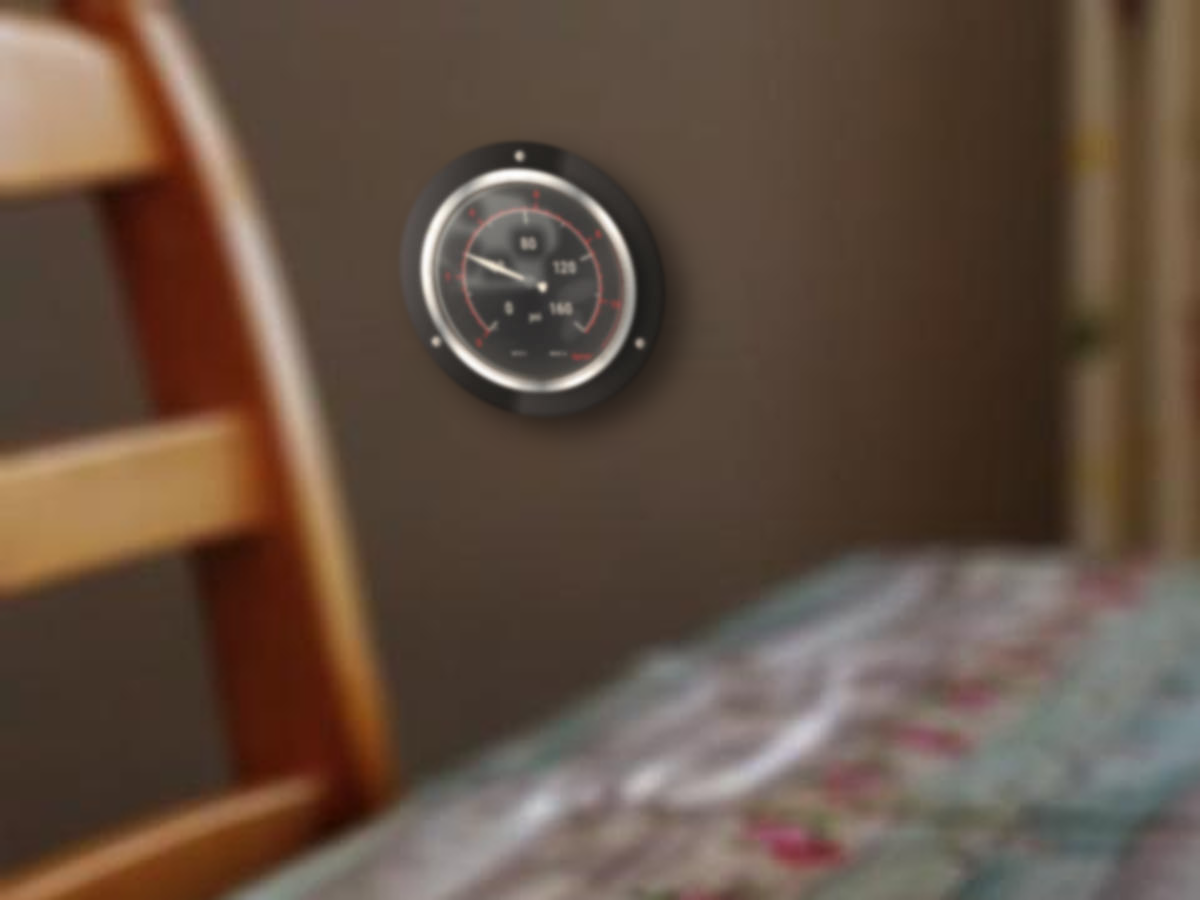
40 psi
